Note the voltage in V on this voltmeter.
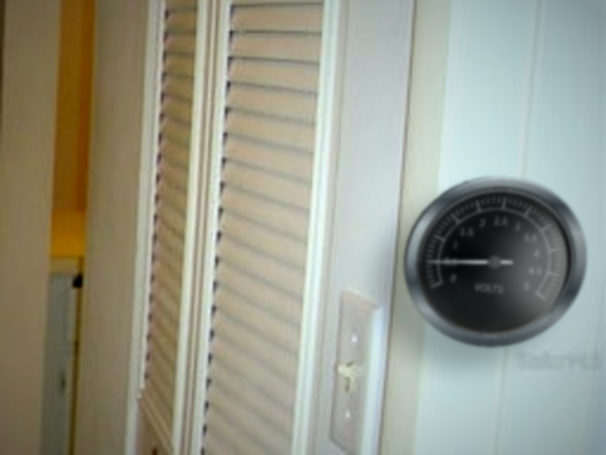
0.5 V
